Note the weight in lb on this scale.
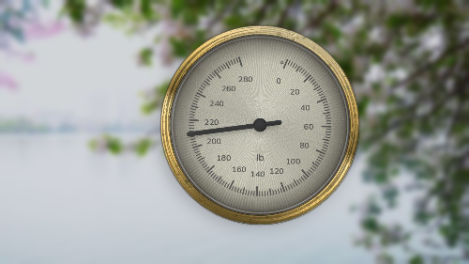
210 lb
